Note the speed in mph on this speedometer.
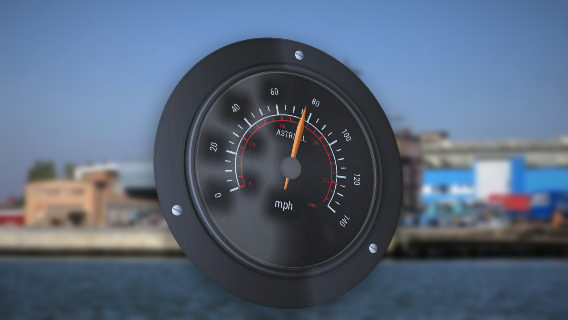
75 mph
